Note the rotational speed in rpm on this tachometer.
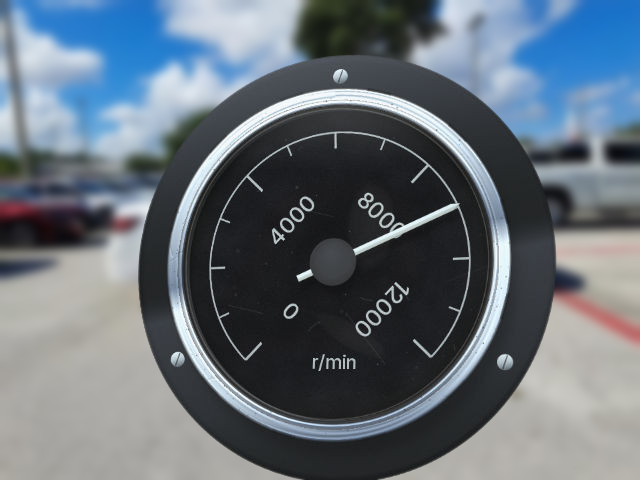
9000 rpm
